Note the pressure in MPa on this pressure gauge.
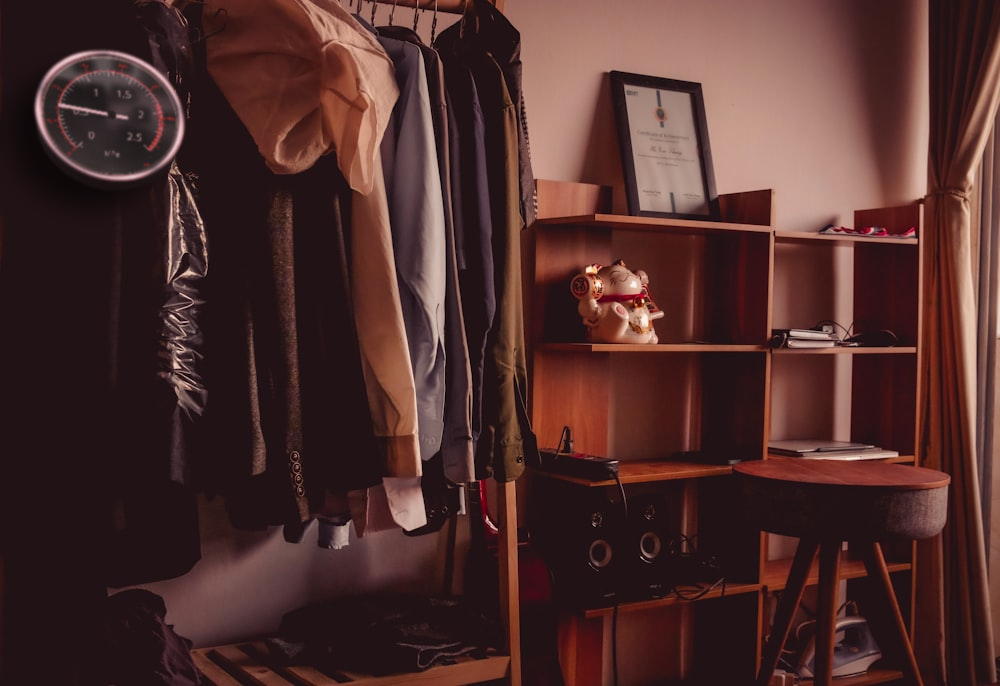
0.5 MPa
